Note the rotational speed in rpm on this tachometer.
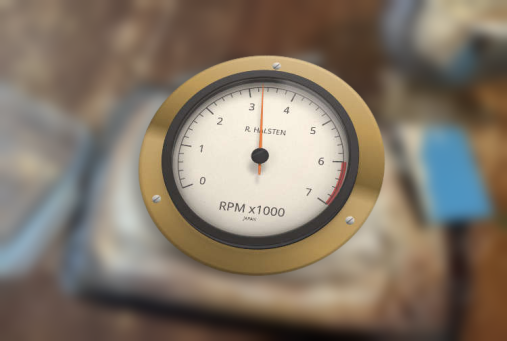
3300 rpm
